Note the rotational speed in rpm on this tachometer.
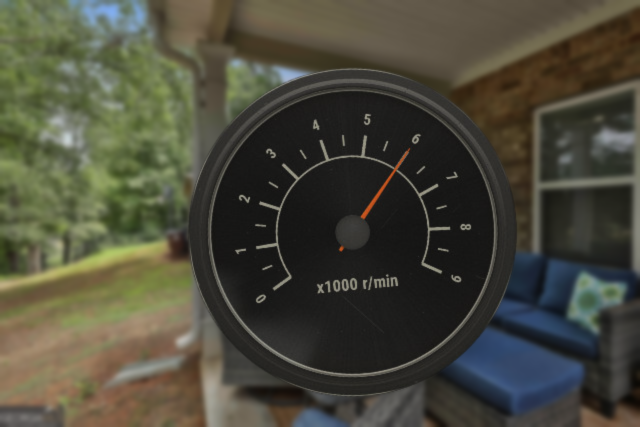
6000 rpm
